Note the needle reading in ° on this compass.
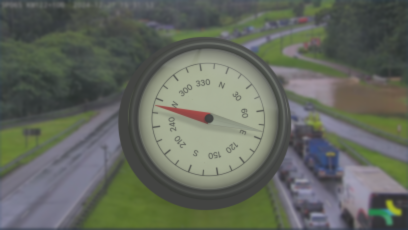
262.5 °
